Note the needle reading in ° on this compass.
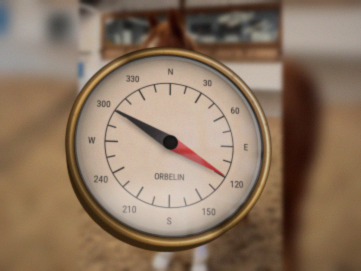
120 °
